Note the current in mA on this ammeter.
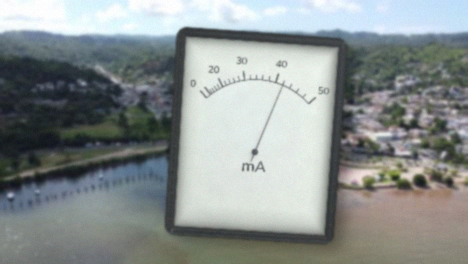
42 mA
